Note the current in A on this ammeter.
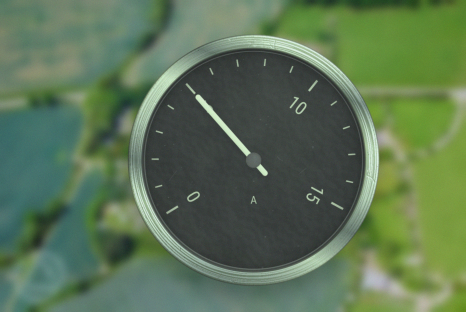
5 A
